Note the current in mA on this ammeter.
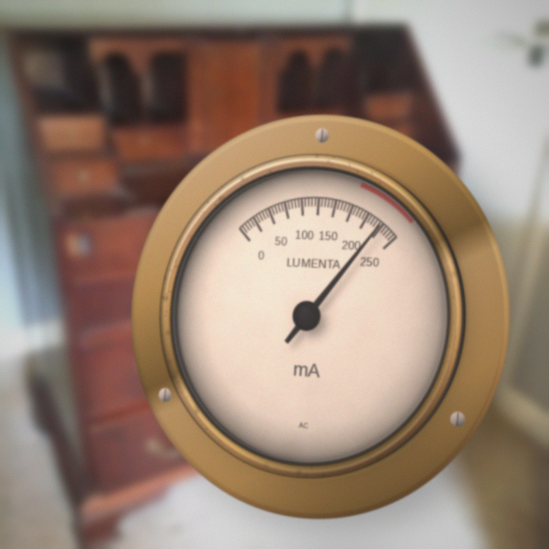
225 mA
